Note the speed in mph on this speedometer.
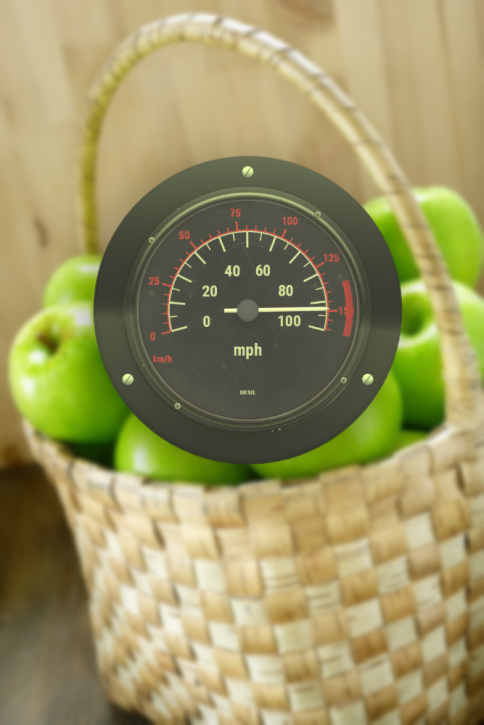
92.5 mph
